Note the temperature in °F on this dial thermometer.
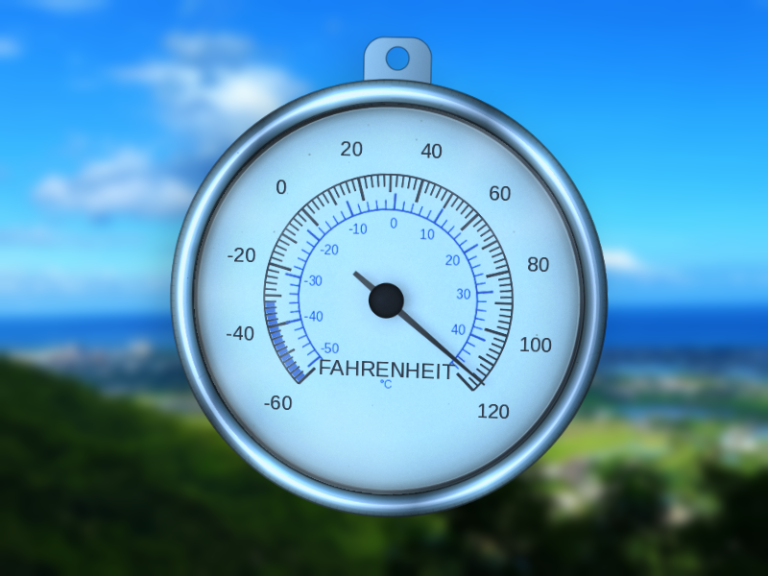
116 °F
